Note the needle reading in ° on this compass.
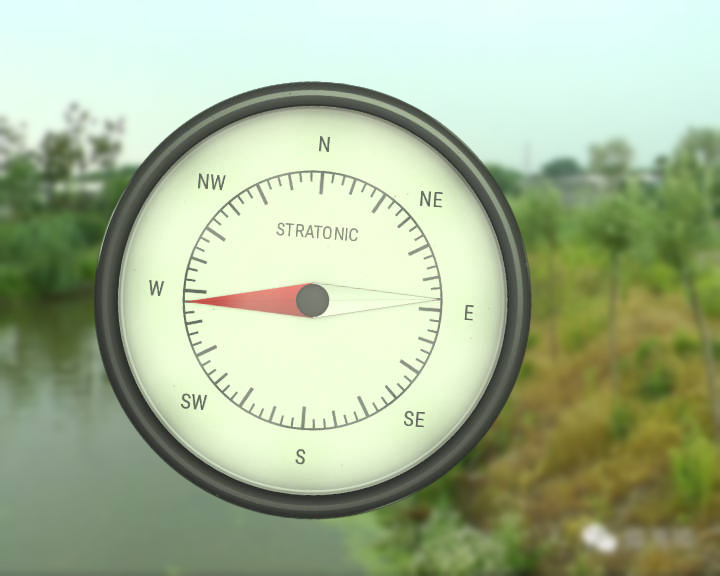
265 °
